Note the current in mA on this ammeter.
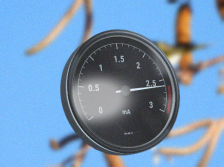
2.6 mA
